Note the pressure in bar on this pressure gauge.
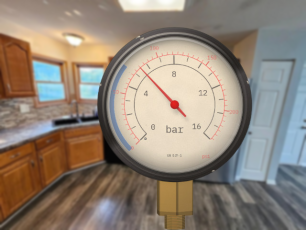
5.5 bar
